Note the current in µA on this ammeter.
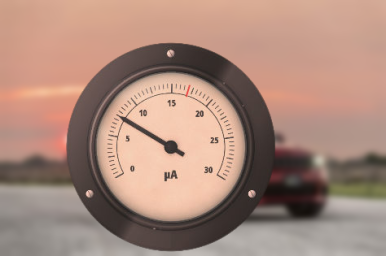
7.5 µA
